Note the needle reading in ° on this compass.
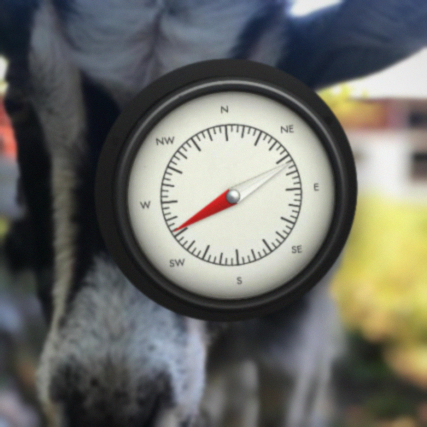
245 °
